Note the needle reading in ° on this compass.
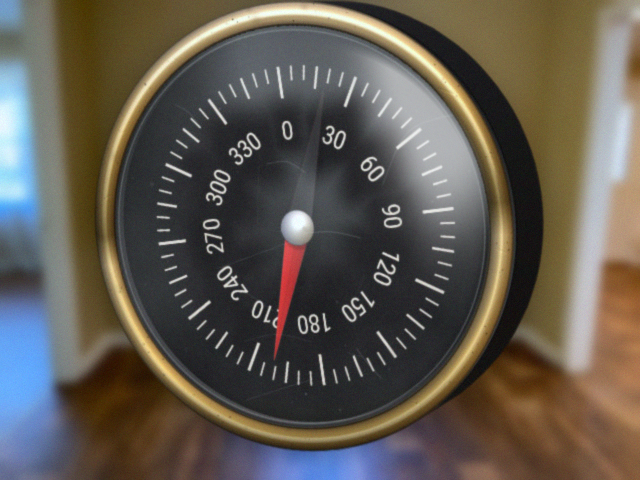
200 °
